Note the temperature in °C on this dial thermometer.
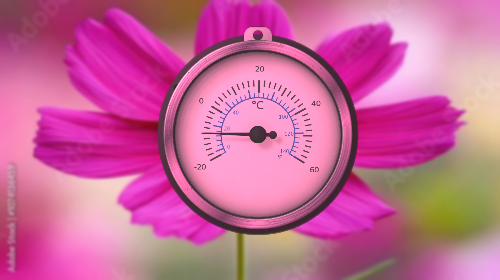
-10 °C
